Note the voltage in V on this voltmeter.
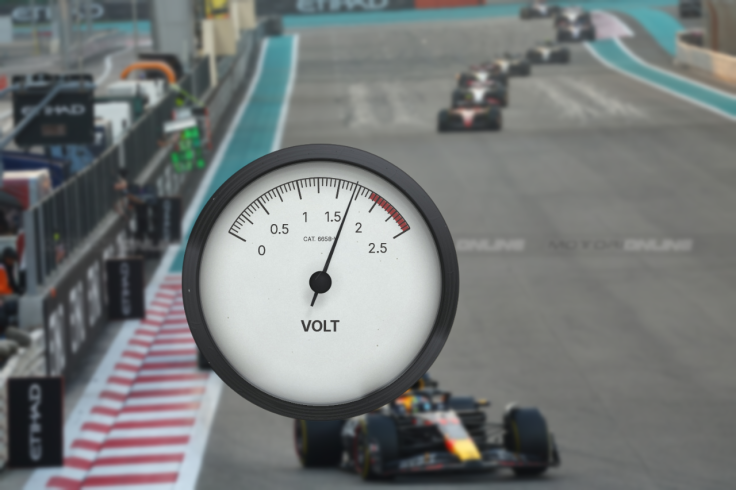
1.7 V
